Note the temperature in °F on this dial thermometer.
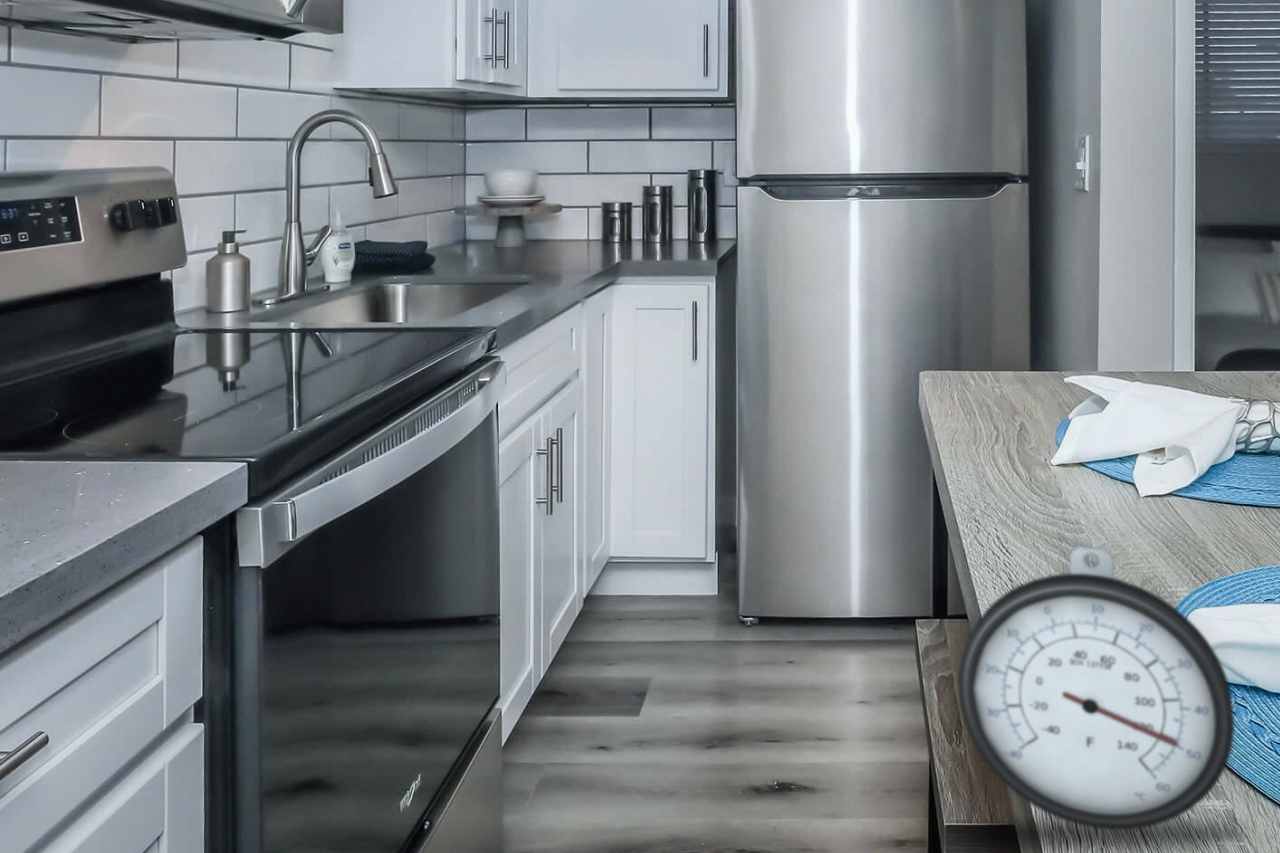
120 °F
